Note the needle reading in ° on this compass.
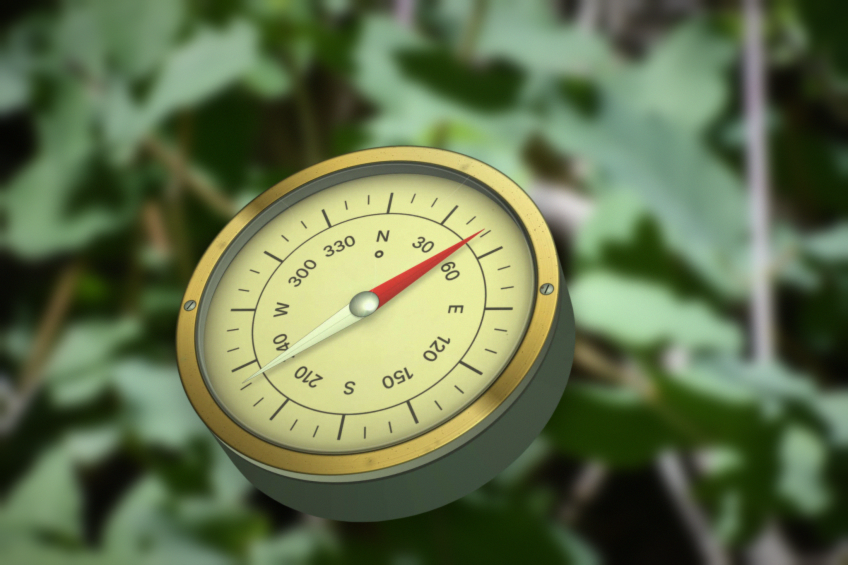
50 °
